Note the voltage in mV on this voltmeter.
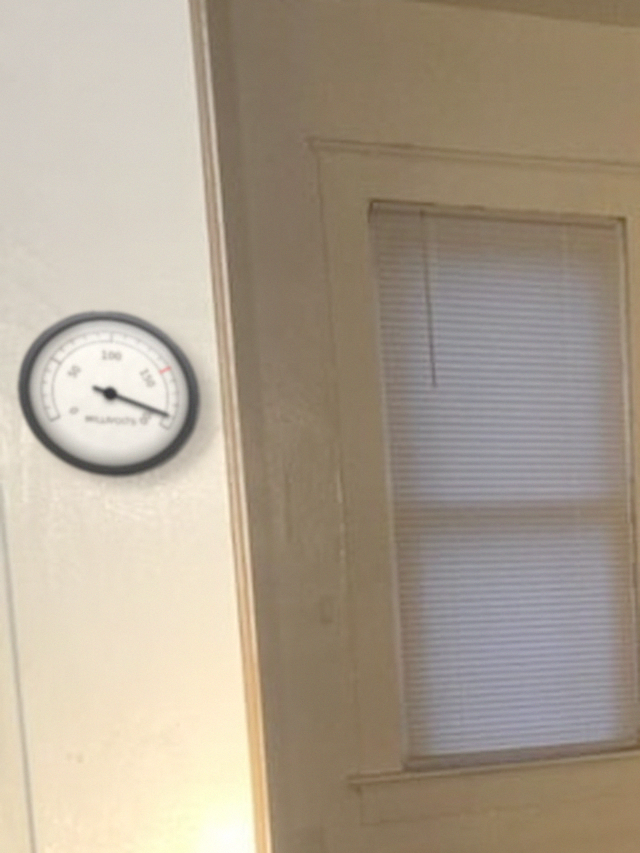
190 mV
